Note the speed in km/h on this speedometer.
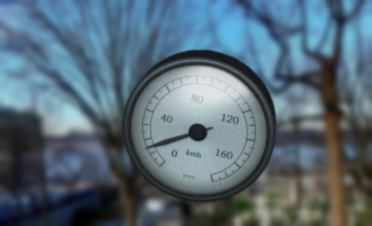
15 km/h
